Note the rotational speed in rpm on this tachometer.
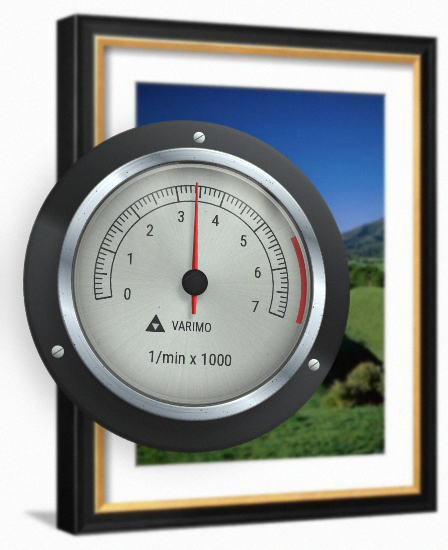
3400 rpm
